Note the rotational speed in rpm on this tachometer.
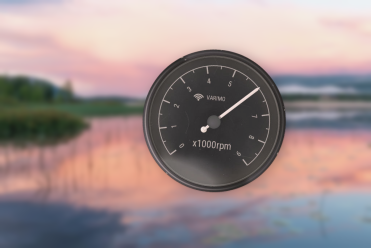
6000 rpm
